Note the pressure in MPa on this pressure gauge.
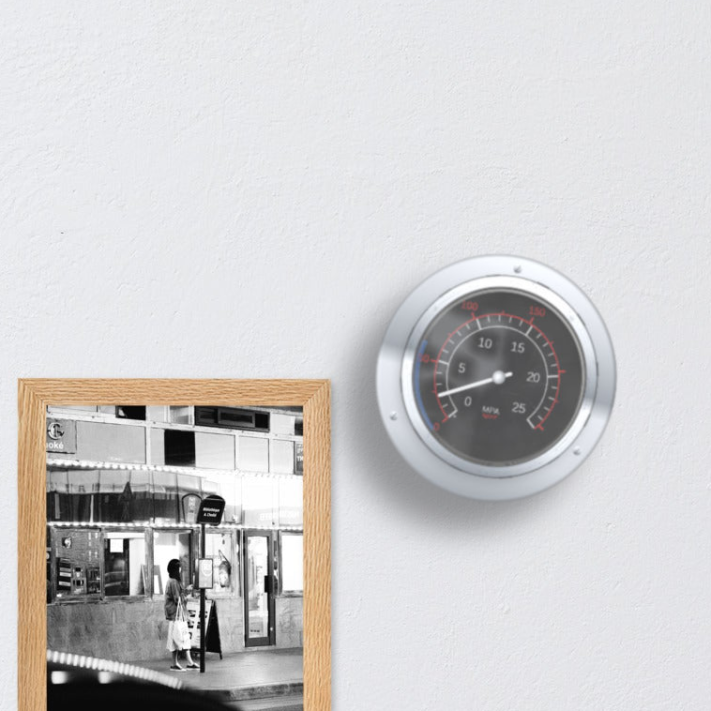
2 MPa
